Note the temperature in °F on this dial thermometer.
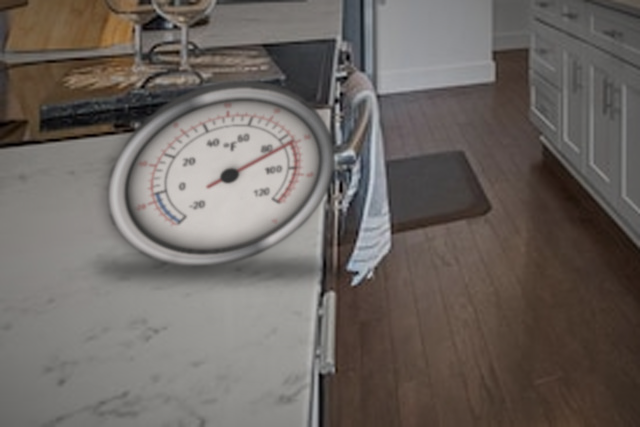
84 °F
